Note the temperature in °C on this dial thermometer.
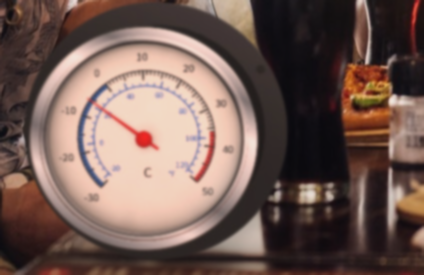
-5 °C
